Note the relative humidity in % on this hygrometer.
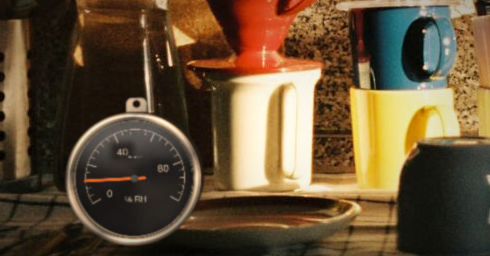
12 %
